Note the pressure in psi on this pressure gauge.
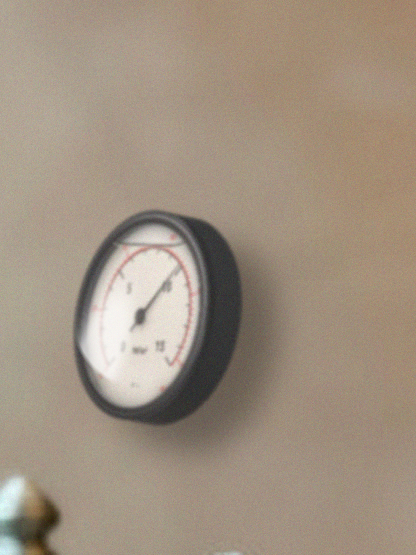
10 psi
